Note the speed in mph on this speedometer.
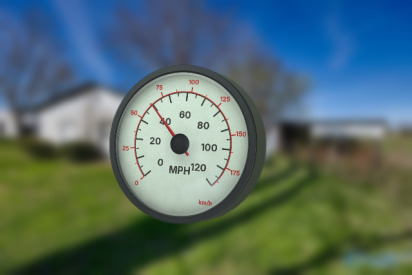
40 mph
